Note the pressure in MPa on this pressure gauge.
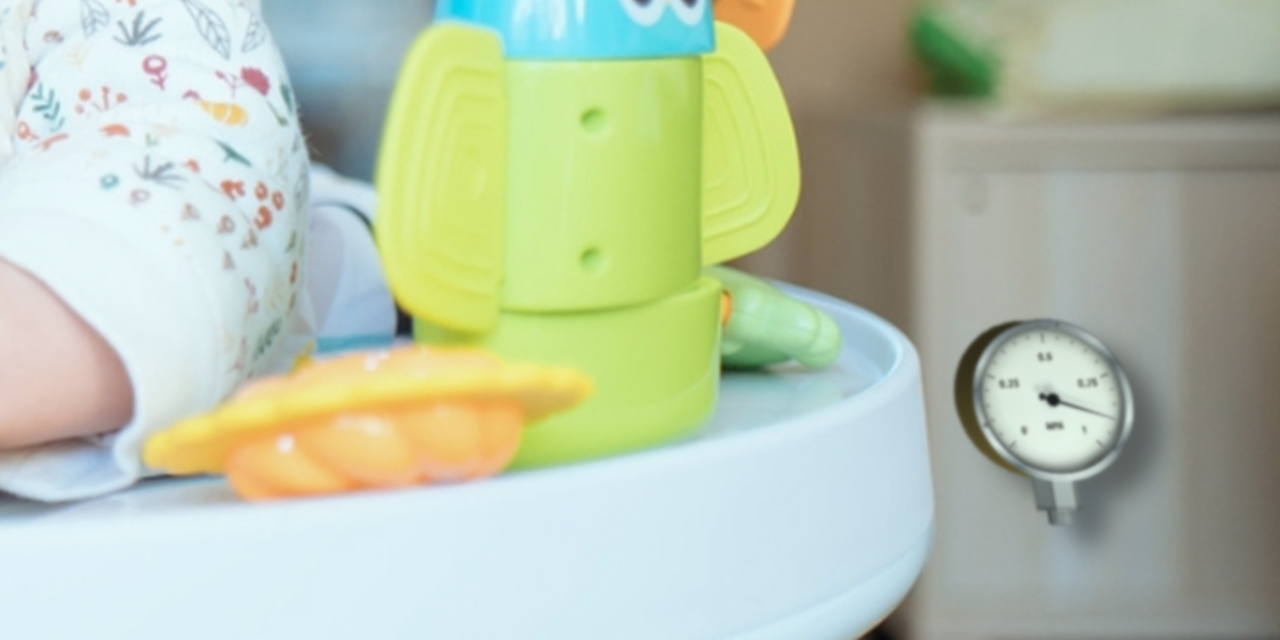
0.9 MPa
